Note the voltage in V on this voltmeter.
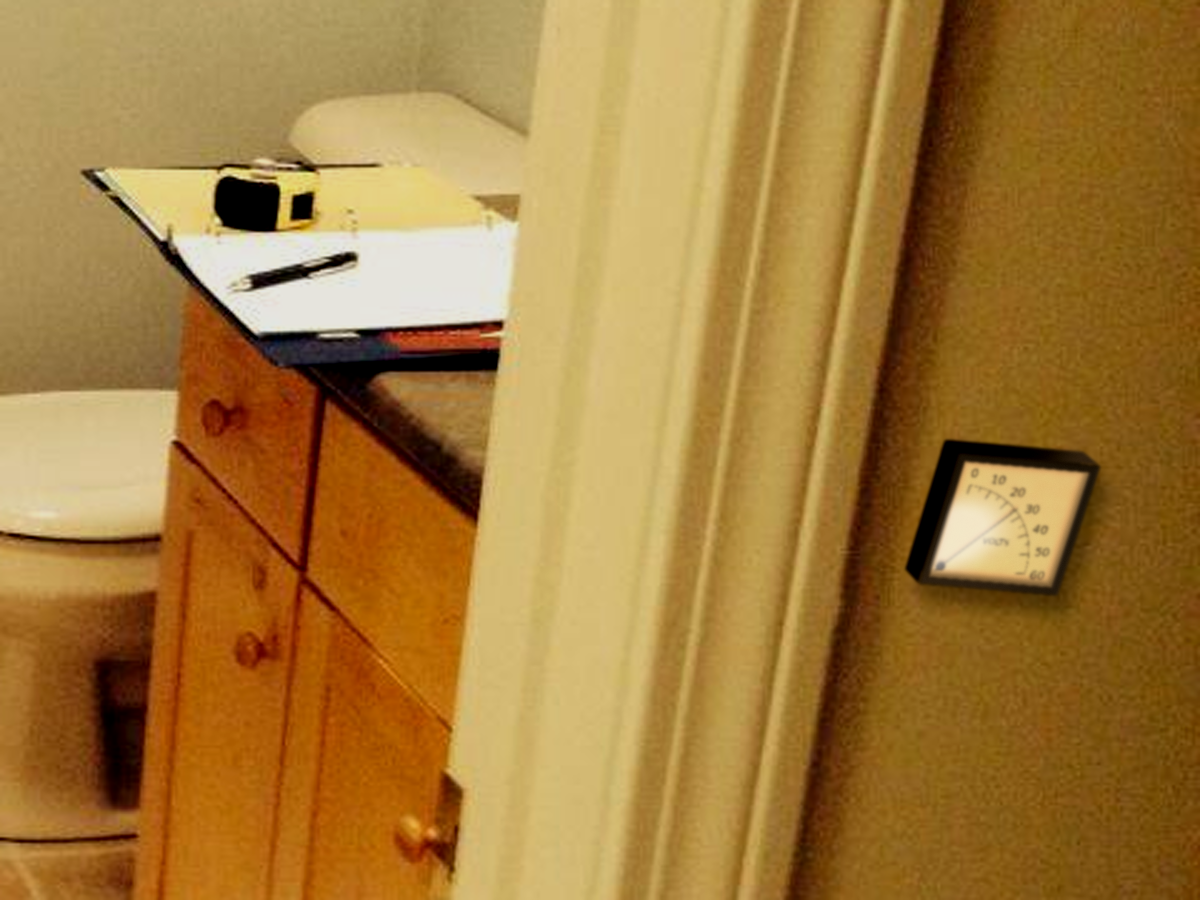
25 V
